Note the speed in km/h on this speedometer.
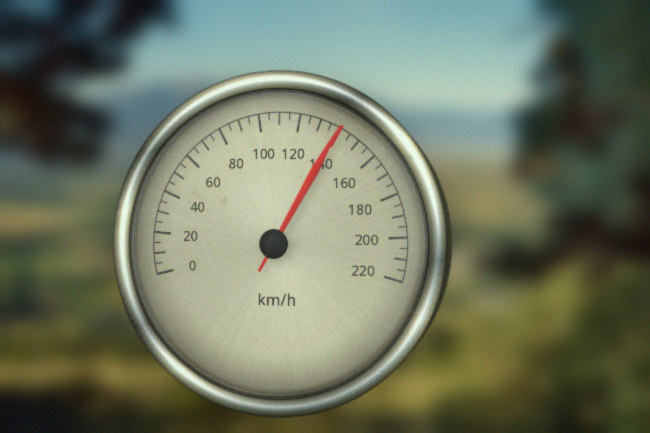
140 km/h
